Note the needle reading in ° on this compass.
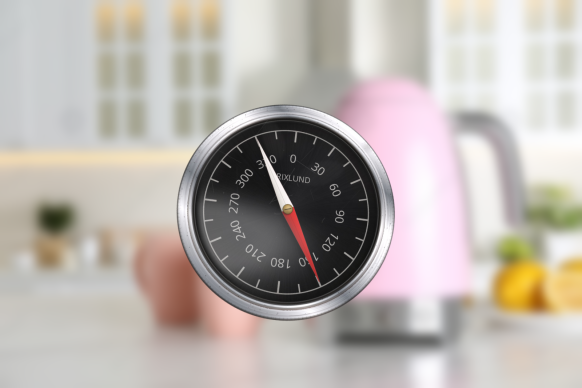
150 °
